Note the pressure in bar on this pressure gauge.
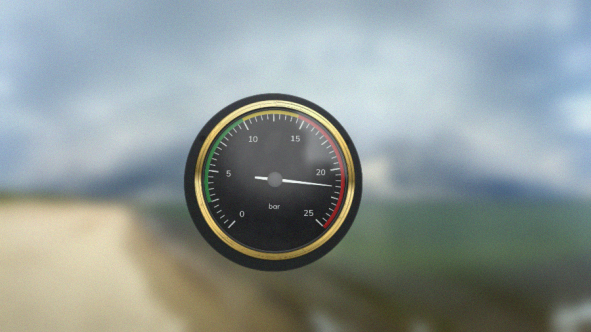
21.5 bar
